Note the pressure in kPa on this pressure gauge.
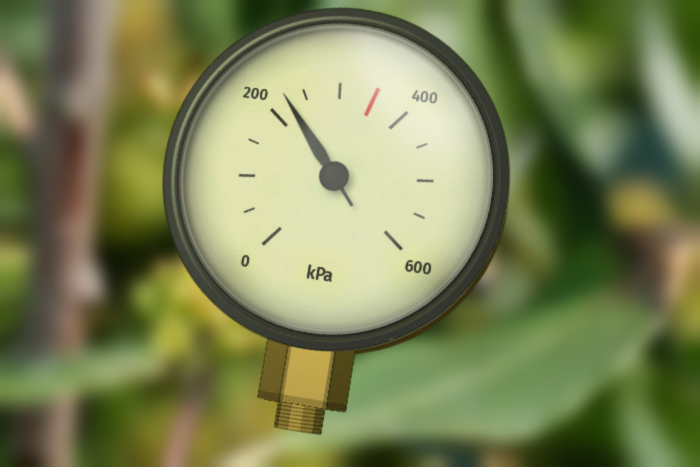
225 kPa
